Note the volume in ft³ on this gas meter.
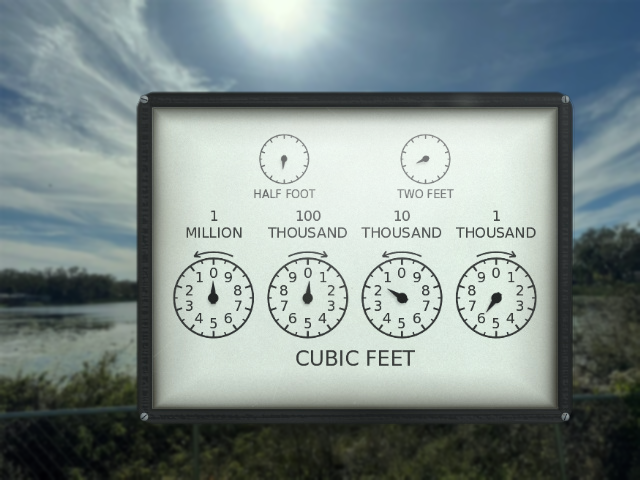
1600 ft³
